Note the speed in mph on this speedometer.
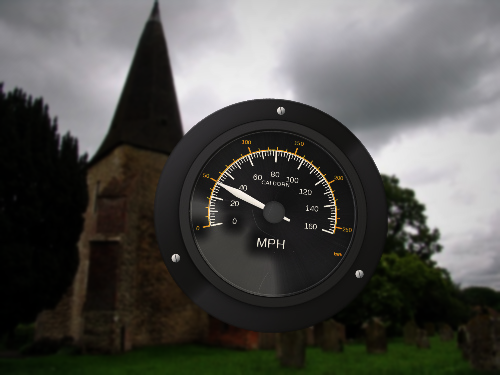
30 mph
